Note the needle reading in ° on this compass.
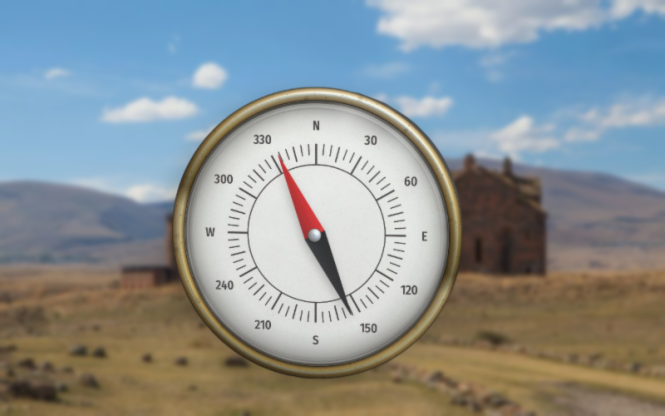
335 °
